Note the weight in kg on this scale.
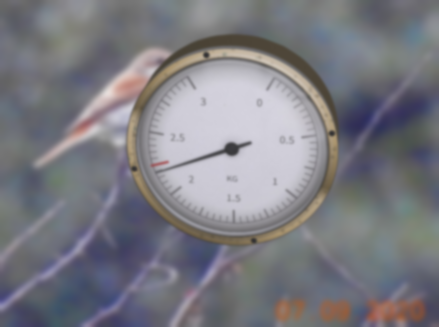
2.2 kg
